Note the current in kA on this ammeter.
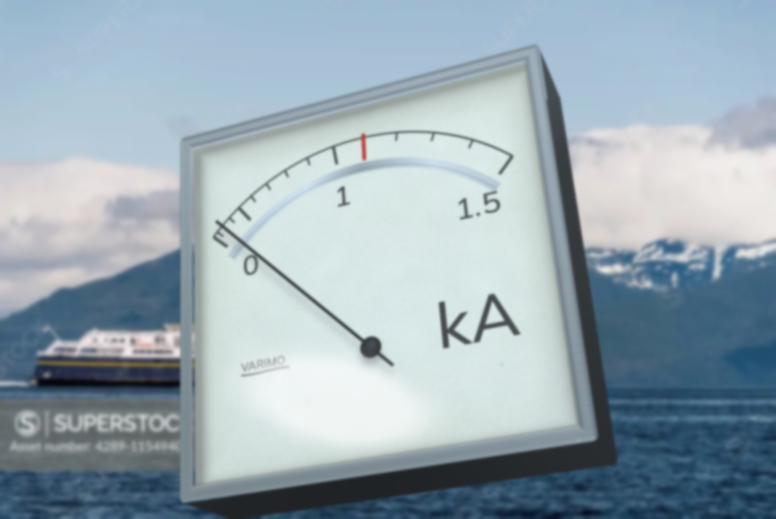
0.3 kA
